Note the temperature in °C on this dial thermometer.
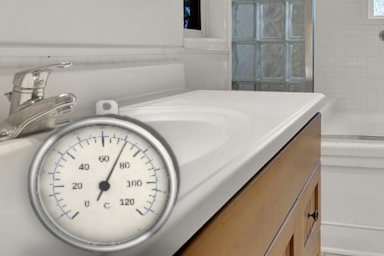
72 °C
